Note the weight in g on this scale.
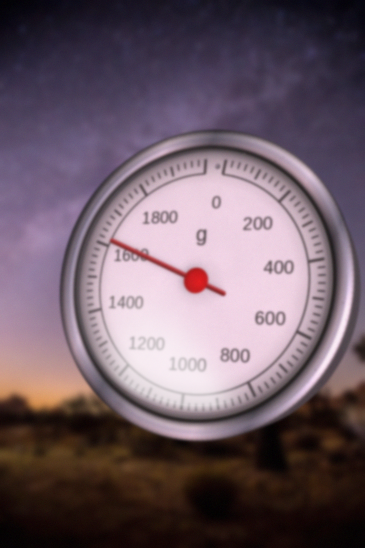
1620 g
